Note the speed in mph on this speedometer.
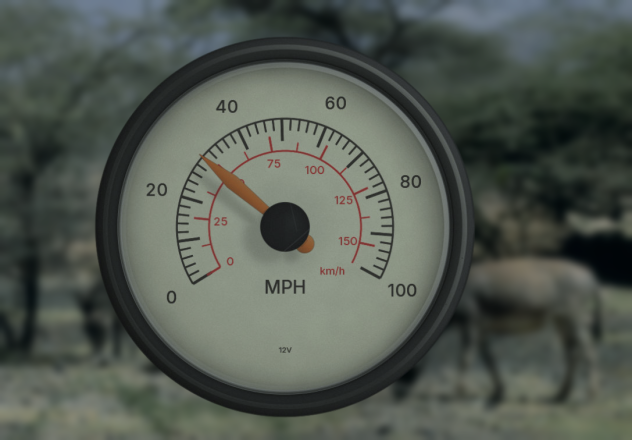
30 mph
